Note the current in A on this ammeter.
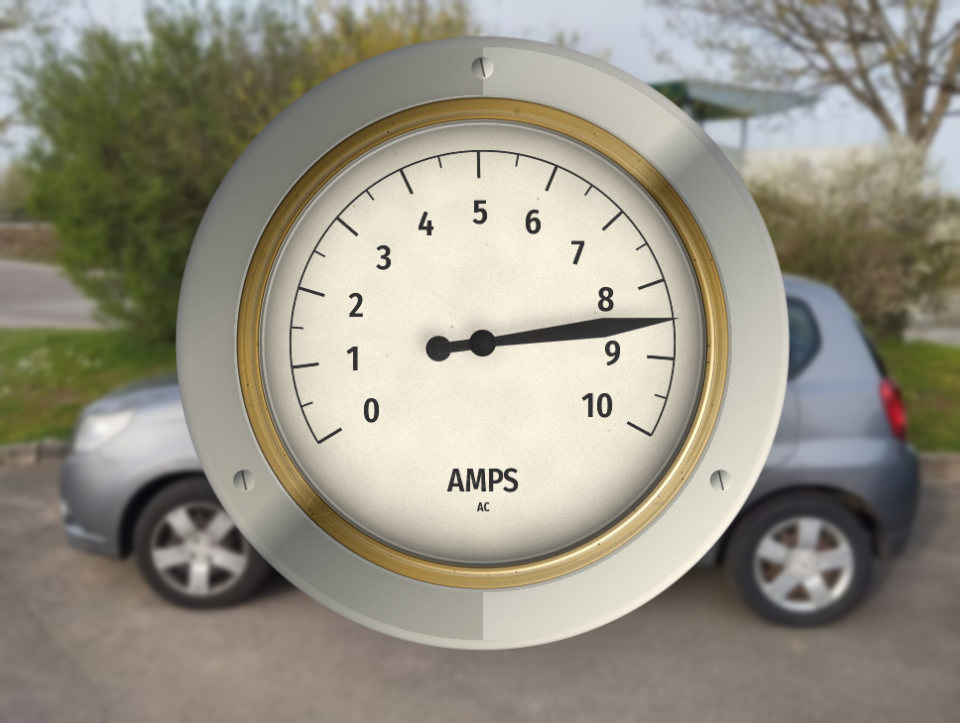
8.5 A
